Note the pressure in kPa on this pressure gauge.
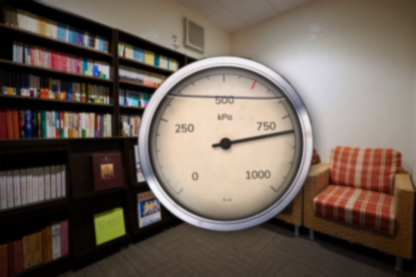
800 kPa
